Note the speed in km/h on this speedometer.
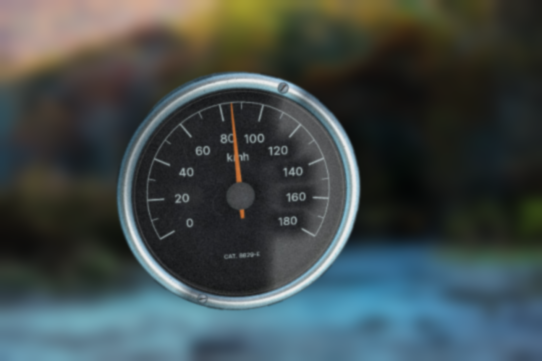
85 km/h
